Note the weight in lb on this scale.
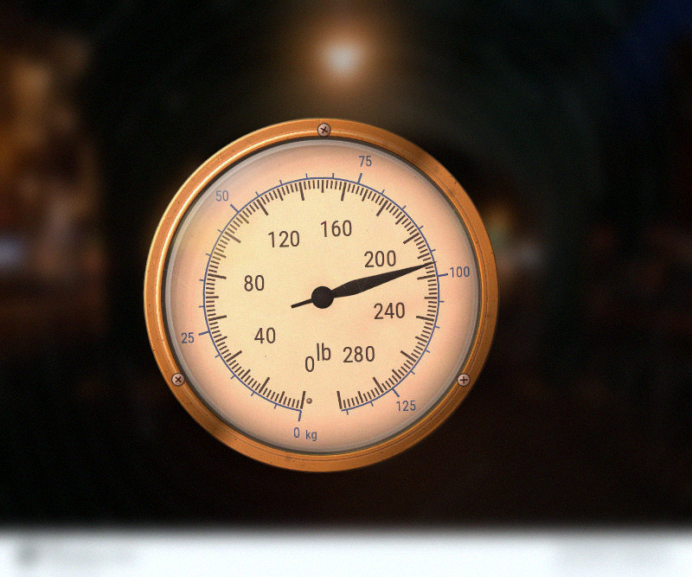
214 lb
